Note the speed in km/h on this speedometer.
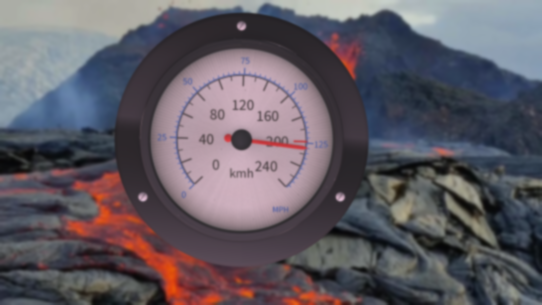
205 km/h
